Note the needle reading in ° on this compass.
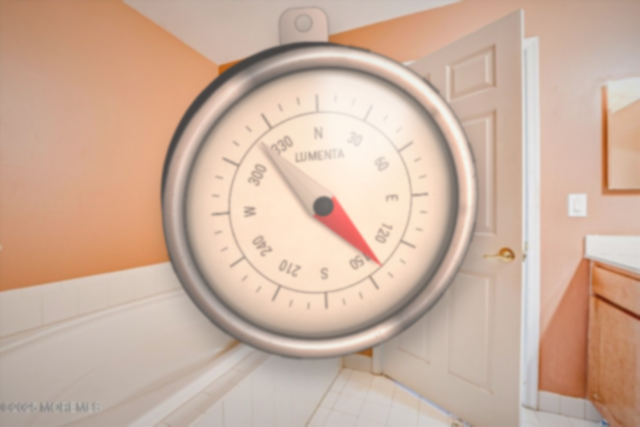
140 °
